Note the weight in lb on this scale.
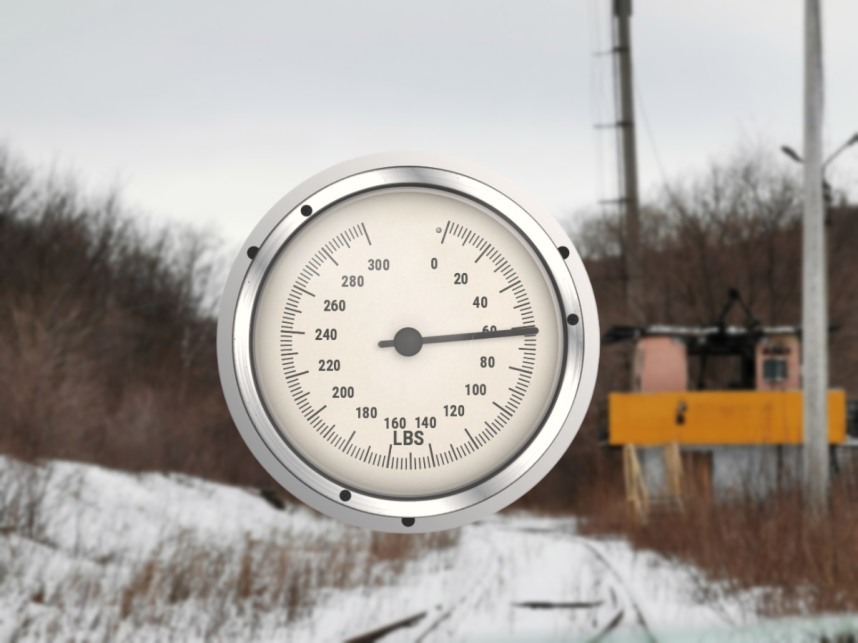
62 lb
